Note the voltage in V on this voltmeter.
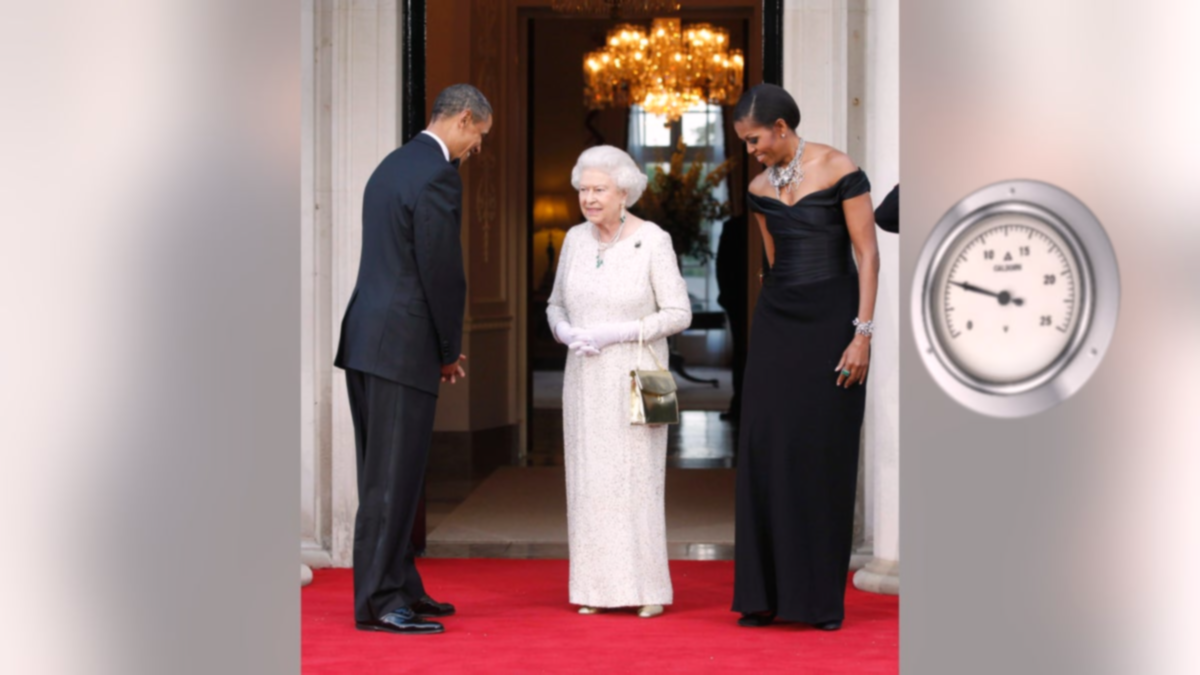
5 V
